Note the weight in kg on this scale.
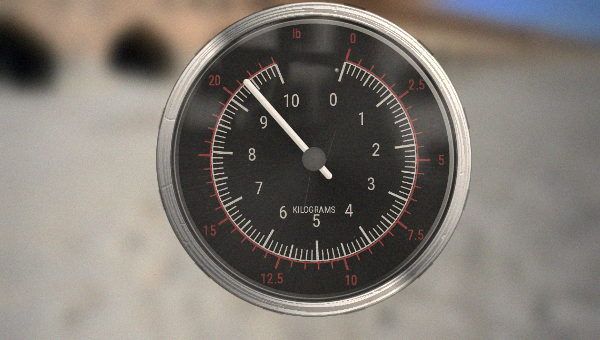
9.4 kg
